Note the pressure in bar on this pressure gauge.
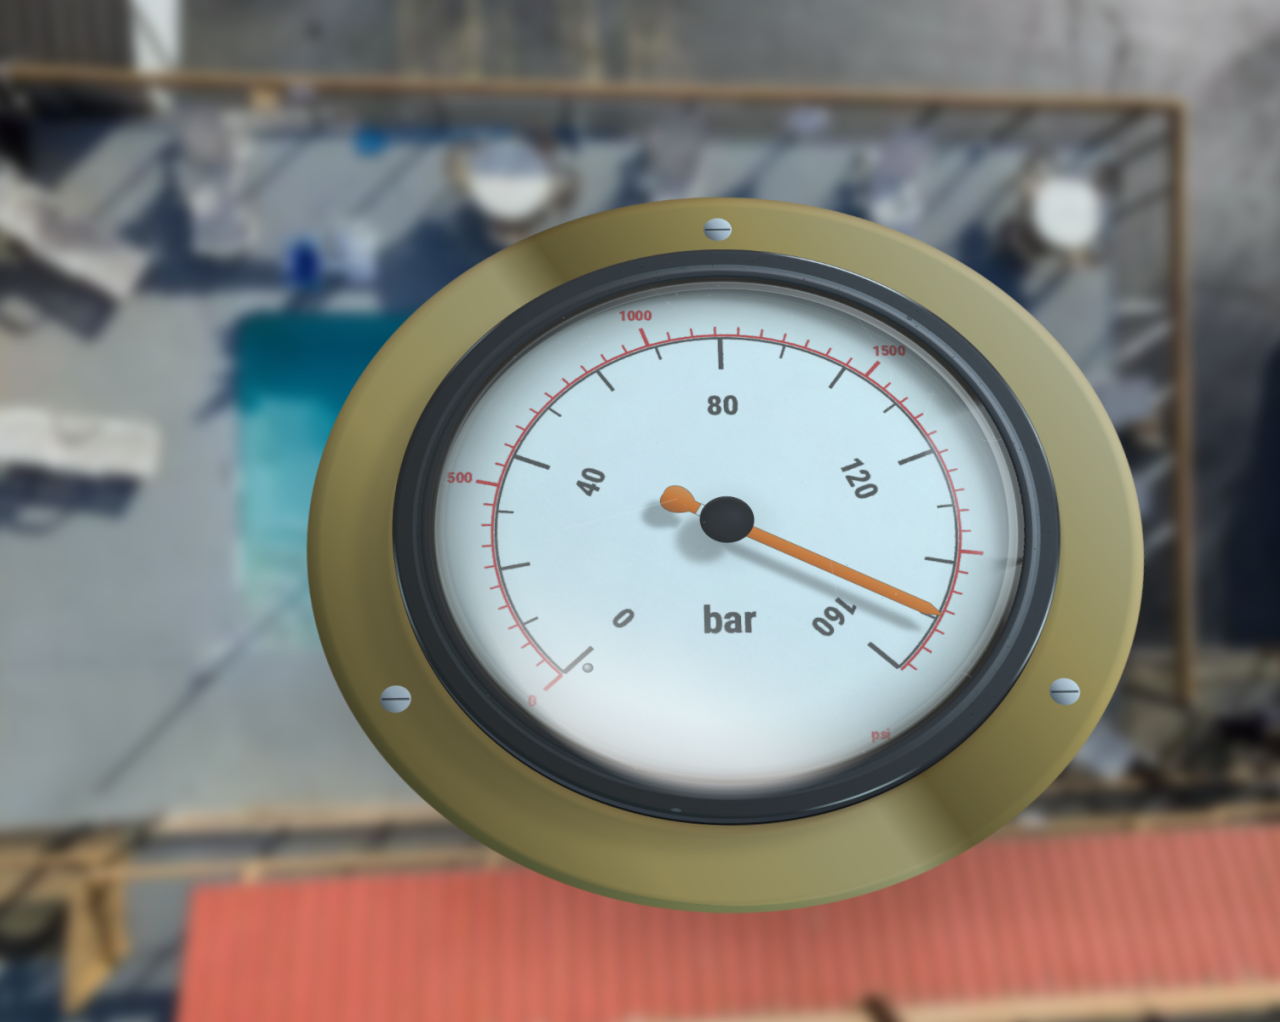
150 bar
